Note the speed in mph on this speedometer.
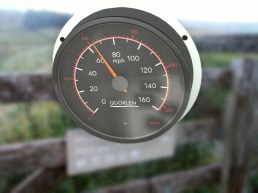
65 mph
